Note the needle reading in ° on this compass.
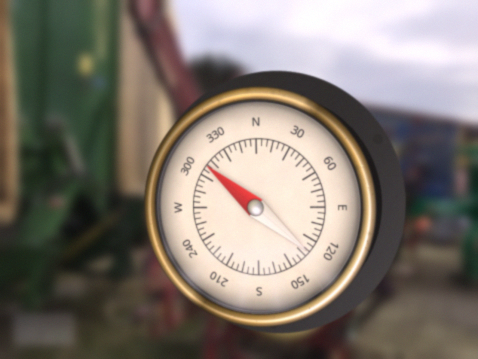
310 °
